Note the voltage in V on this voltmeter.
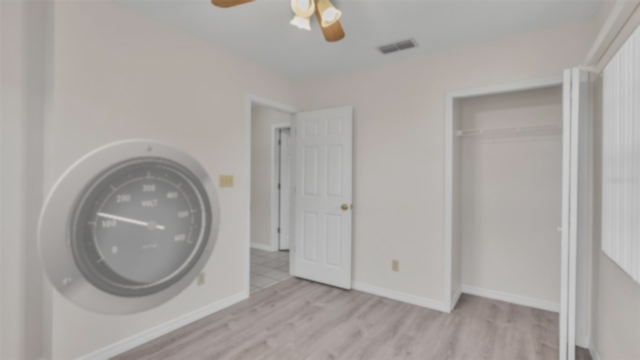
125 V
